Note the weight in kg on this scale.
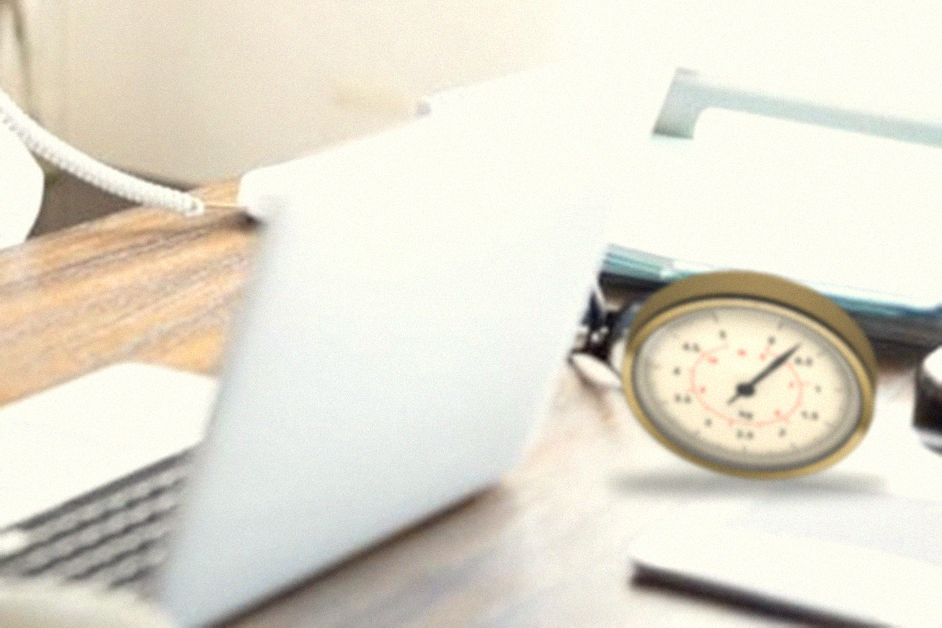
0.25 kg
